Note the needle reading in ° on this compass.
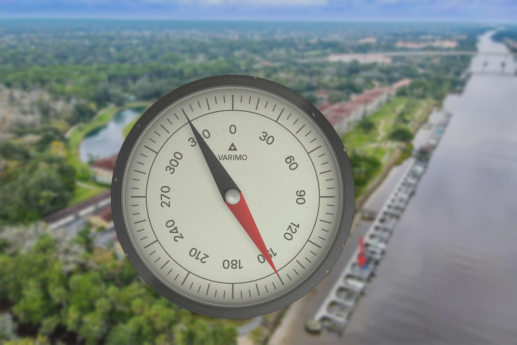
150 °
